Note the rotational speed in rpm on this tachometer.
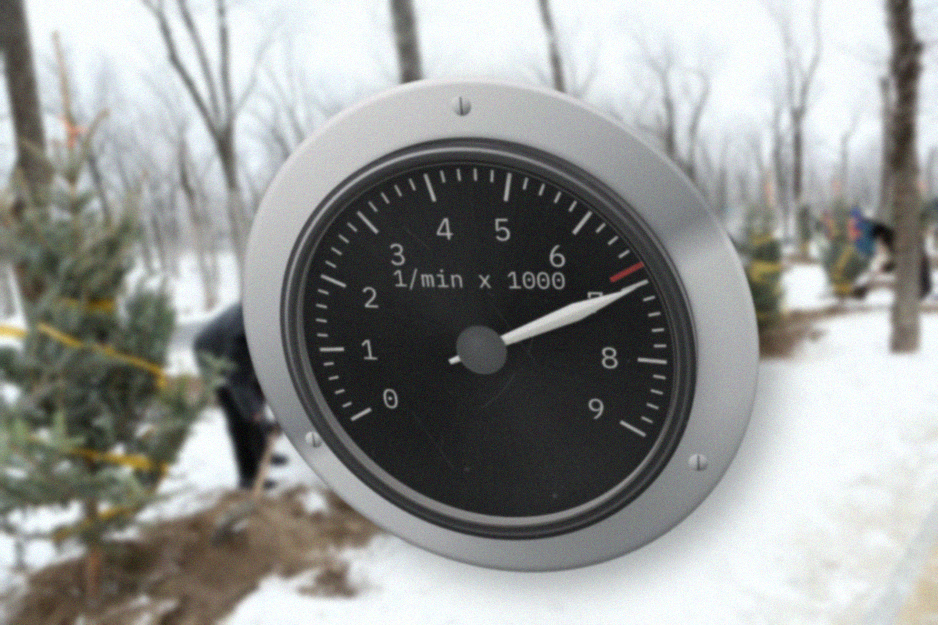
7000 rpm
